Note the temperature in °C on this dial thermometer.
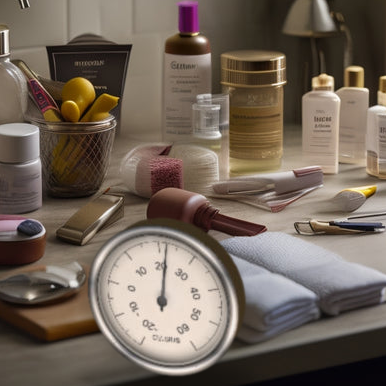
22.5 °C
